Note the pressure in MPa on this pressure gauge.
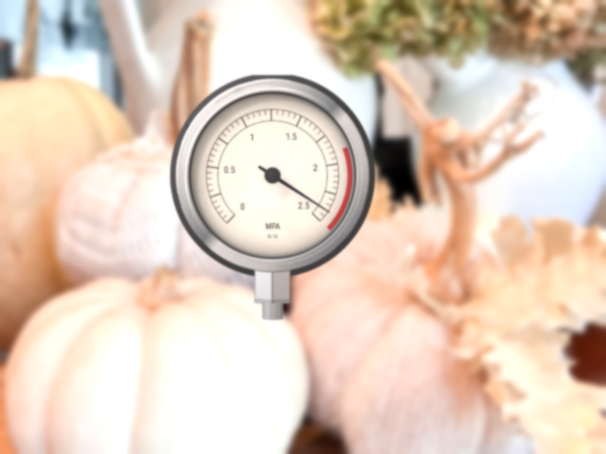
2.4 MPa
